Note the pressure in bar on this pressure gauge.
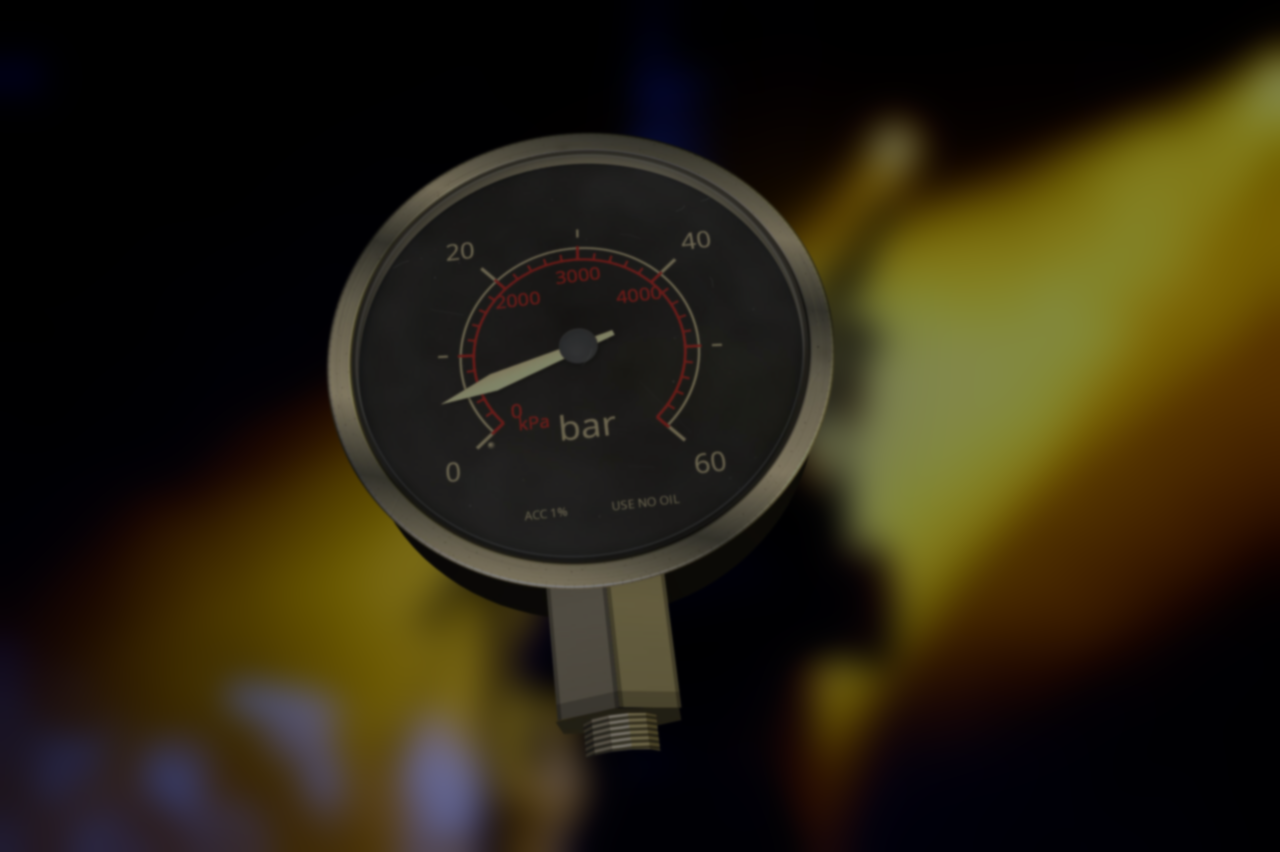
5 bar
